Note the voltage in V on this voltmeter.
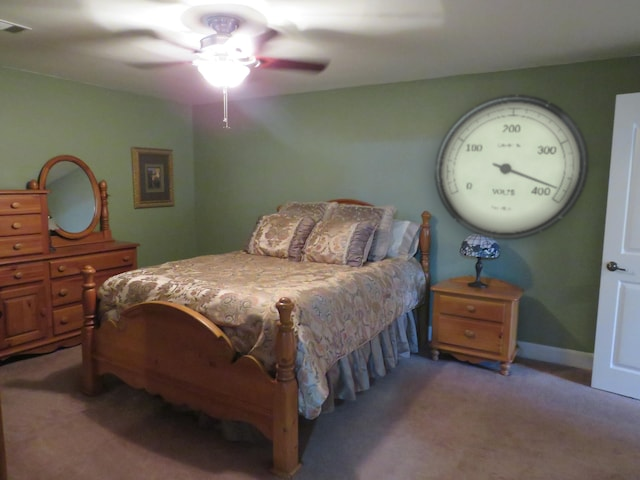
380 V
